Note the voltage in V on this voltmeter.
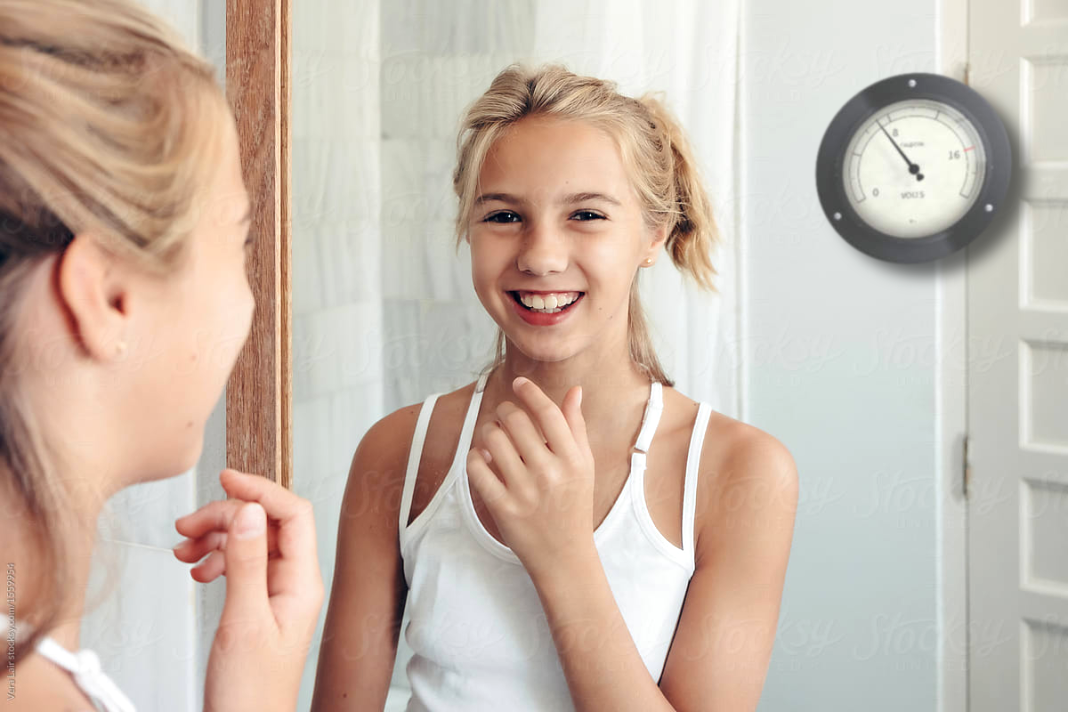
7 V
